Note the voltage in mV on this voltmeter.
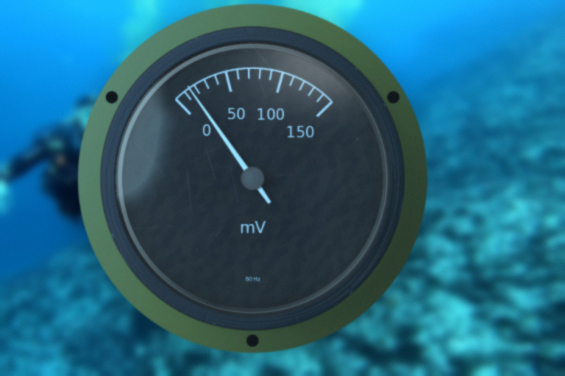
15 mV
